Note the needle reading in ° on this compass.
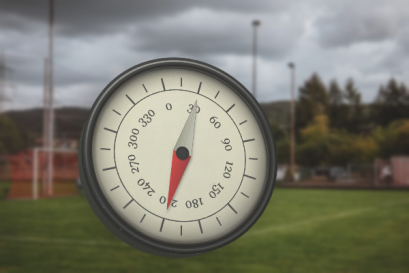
210 °
